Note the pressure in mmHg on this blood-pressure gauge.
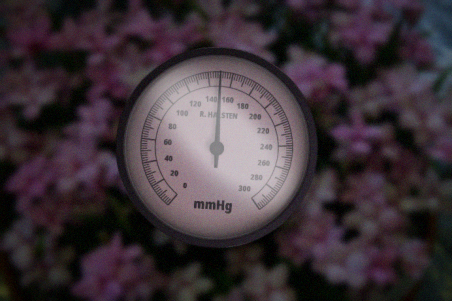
150 mmHg
